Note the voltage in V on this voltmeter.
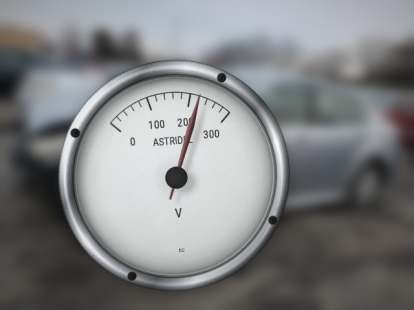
220 V
